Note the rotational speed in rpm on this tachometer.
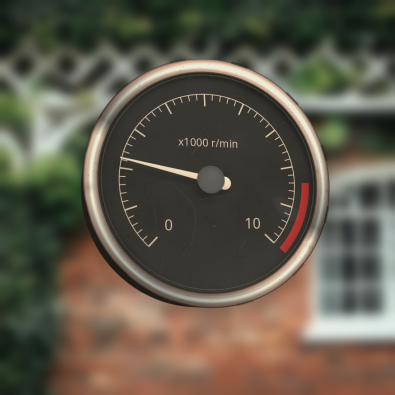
2200 rpm
